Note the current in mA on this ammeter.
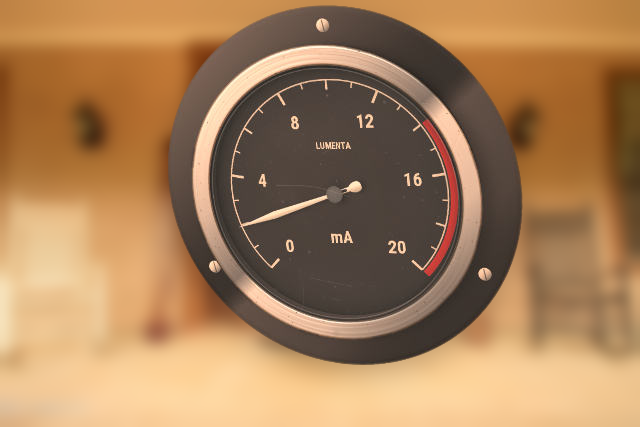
2 mA
